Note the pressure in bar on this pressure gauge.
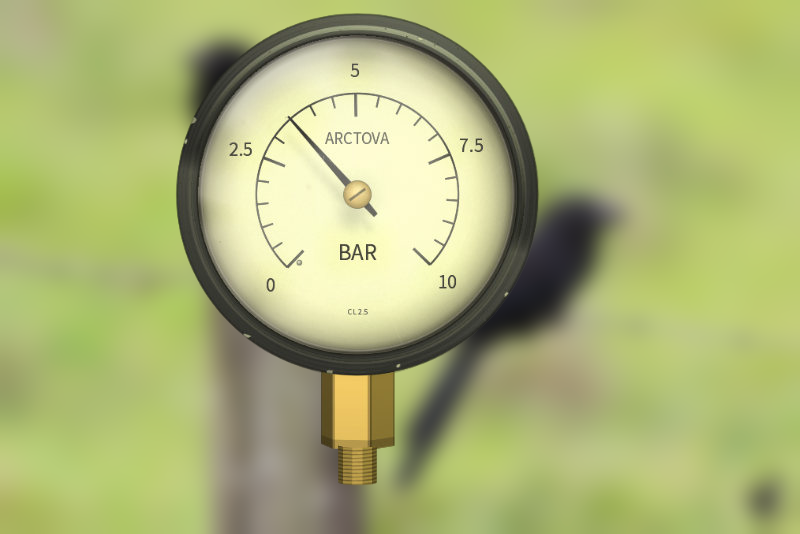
3.5 bar
